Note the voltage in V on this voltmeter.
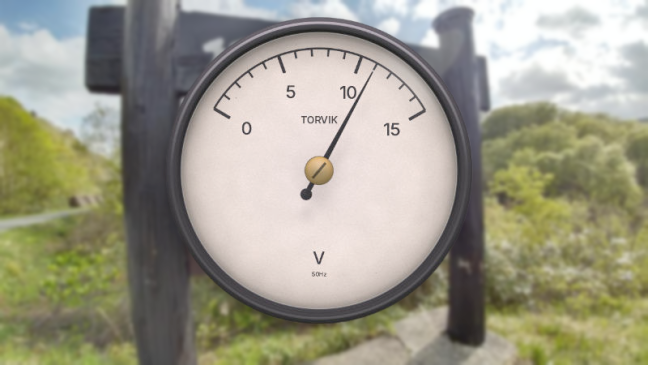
11 V
